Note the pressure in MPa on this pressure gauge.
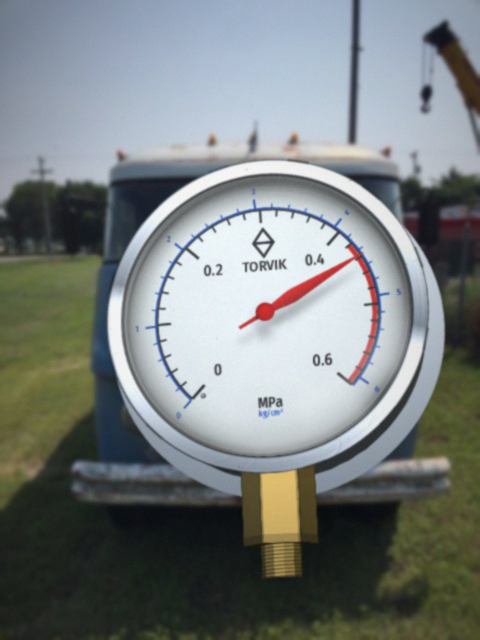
0.44 MPa
